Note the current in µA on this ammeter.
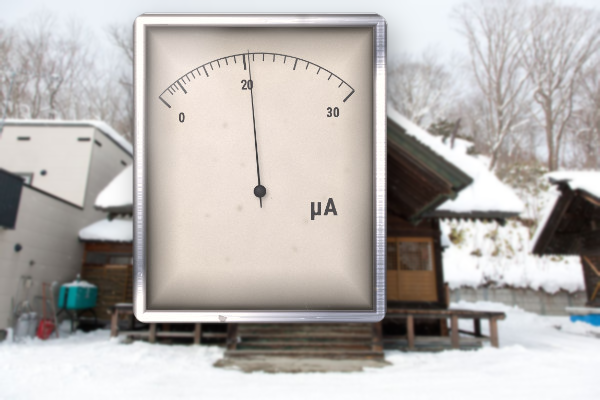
20.5 µA
